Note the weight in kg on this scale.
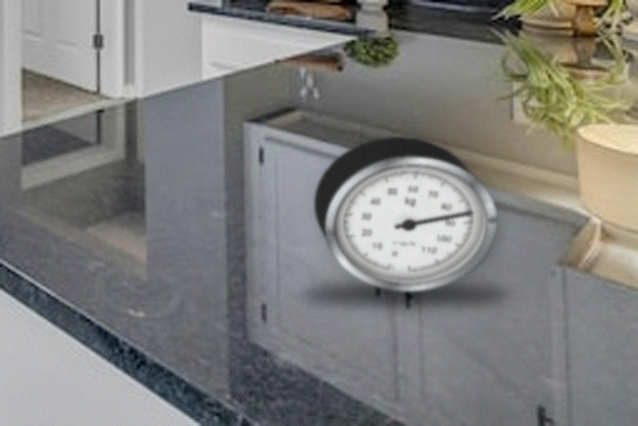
85 kg
